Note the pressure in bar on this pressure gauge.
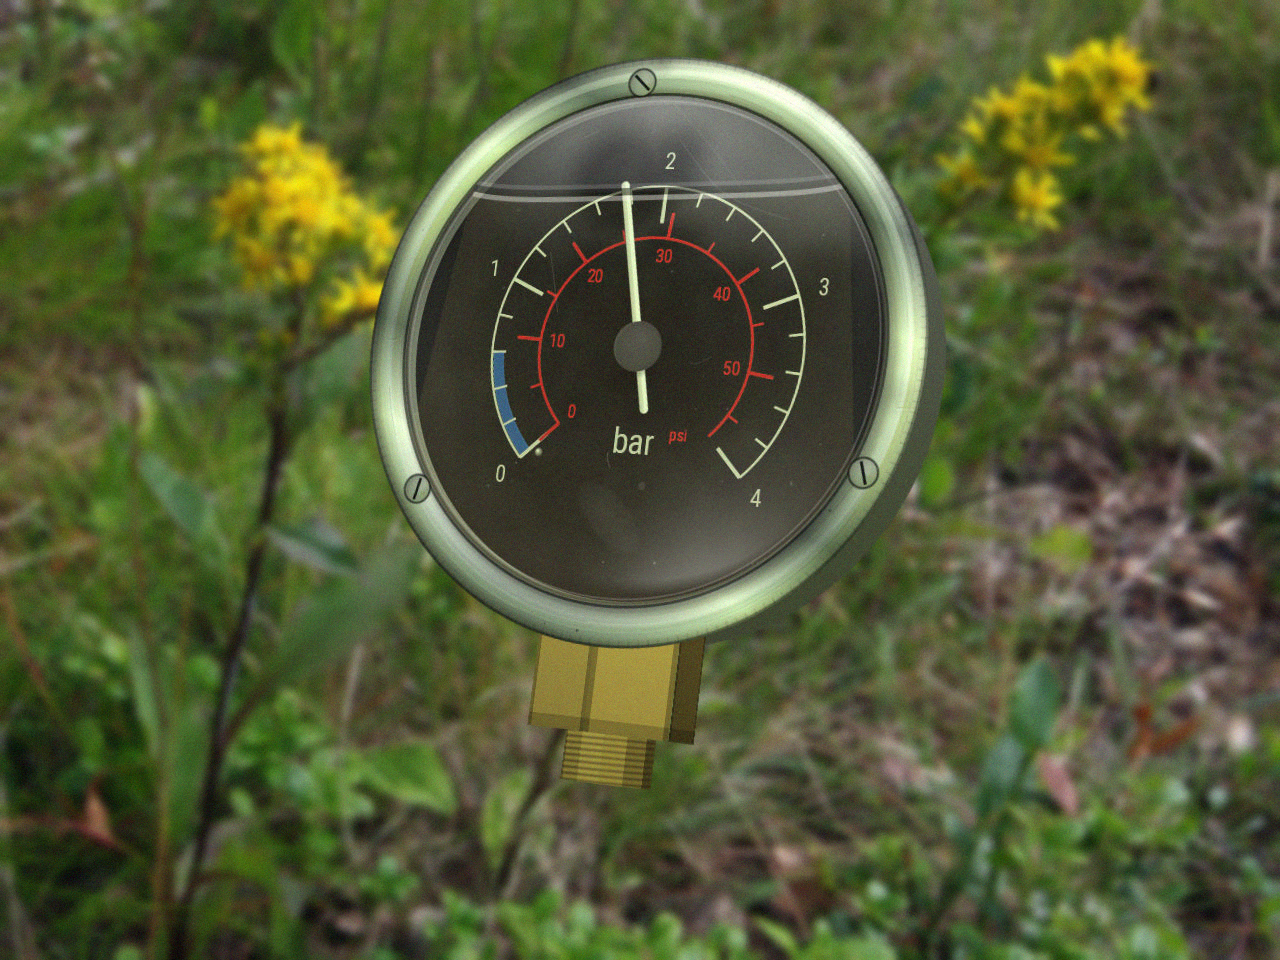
1.8 bar
